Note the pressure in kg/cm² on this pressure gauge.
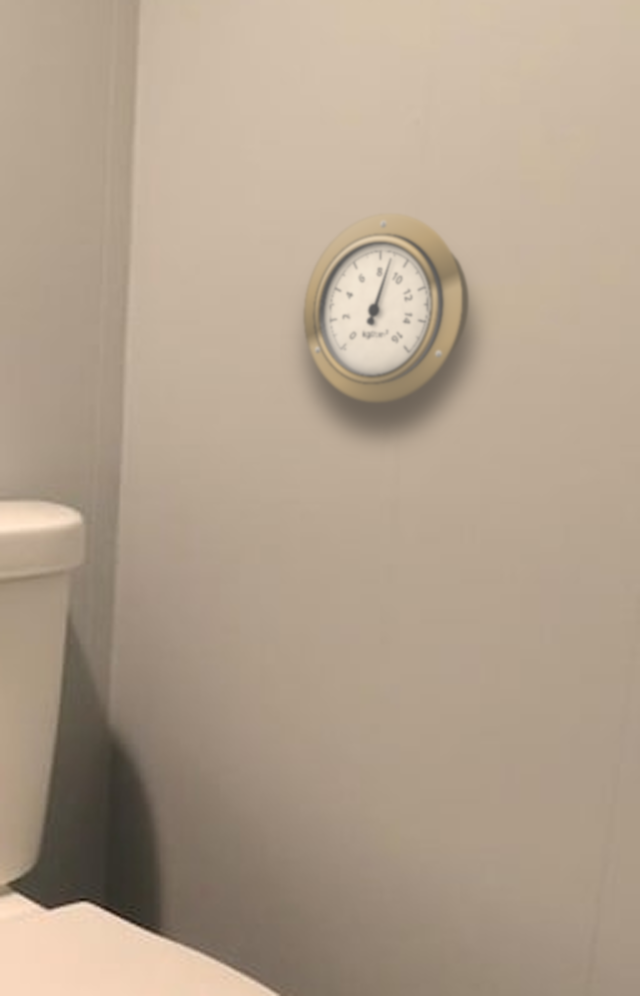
9 kg/cm²
